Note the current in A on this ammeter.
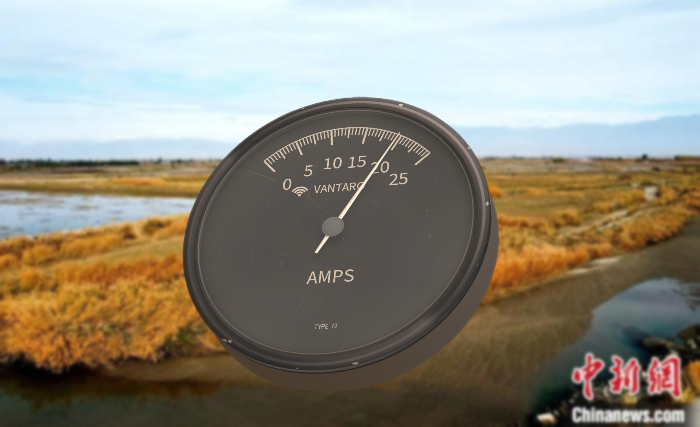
20 A
